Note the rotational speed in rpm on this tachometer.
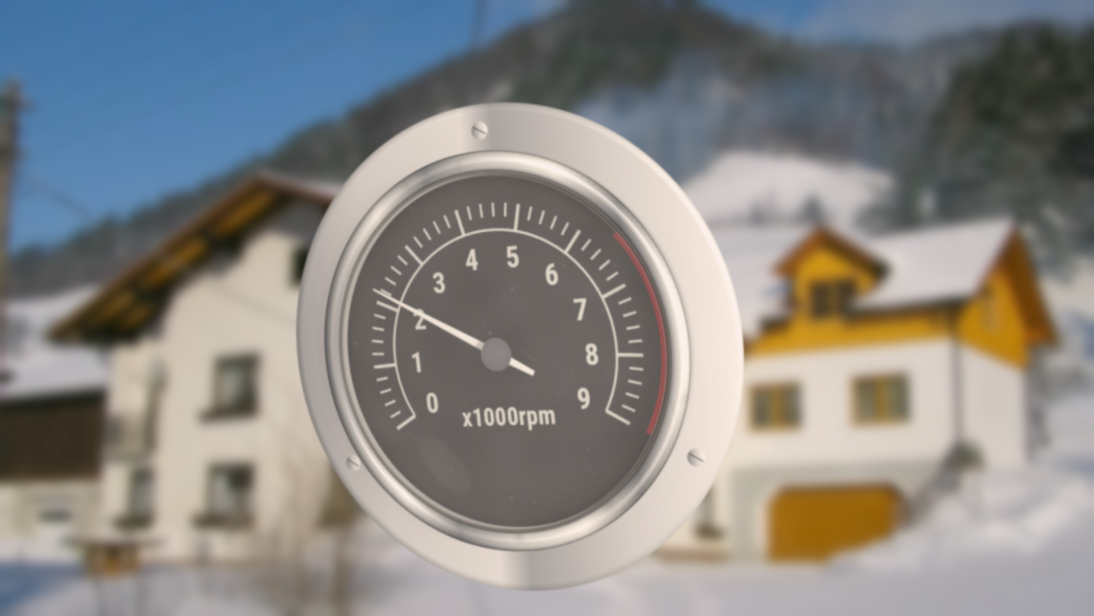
2200 rpm
